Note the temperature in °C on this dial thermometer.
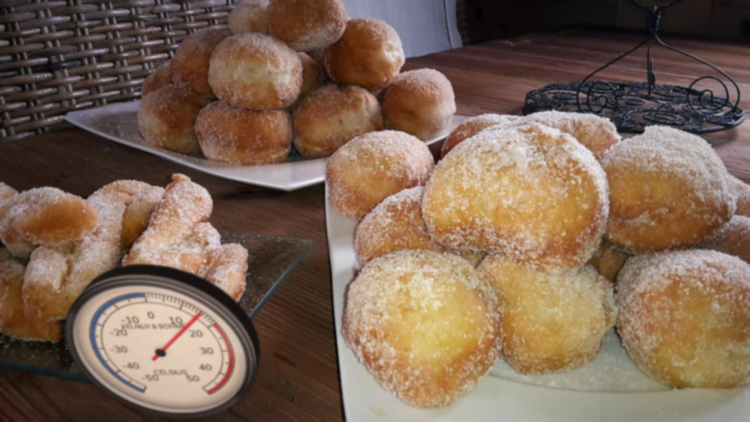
15 °C
